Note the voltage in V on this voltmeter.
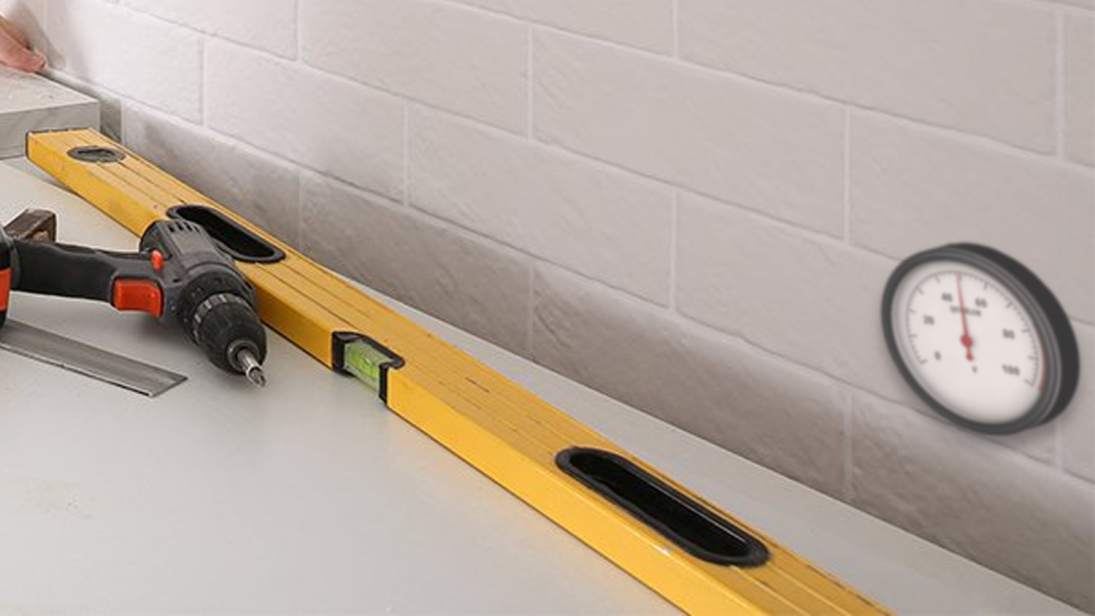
50 V
